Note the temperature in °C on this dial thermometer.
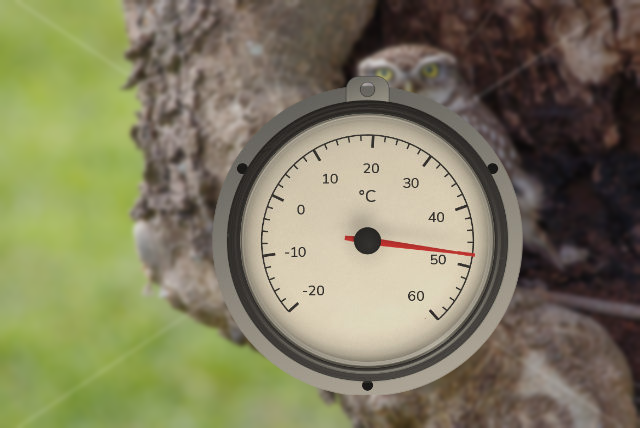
48 °C
